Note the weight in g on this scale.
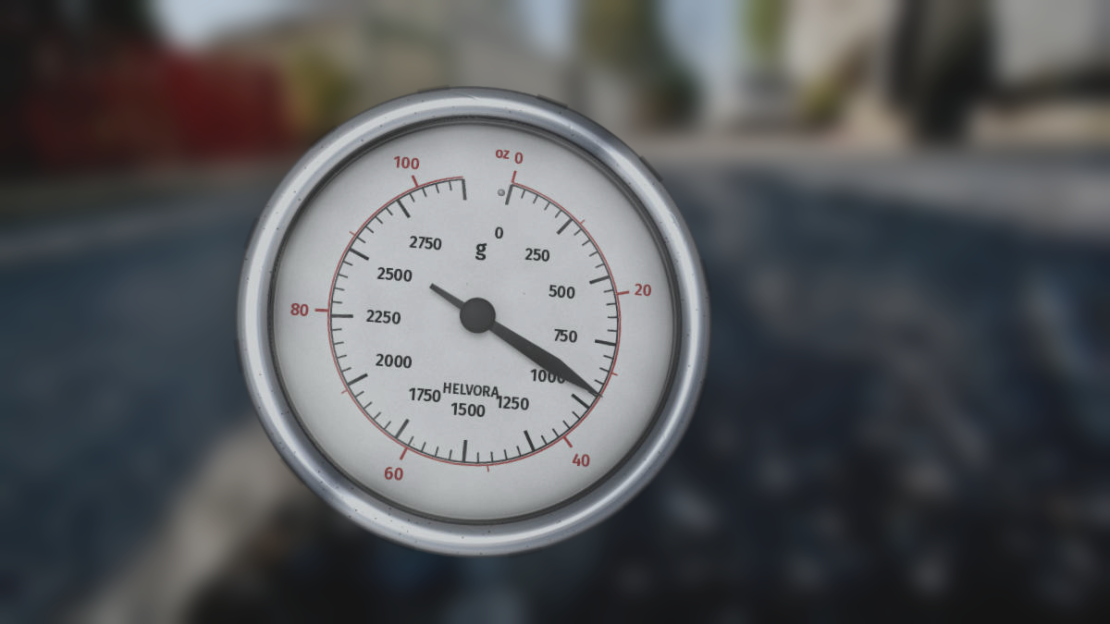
950 g
